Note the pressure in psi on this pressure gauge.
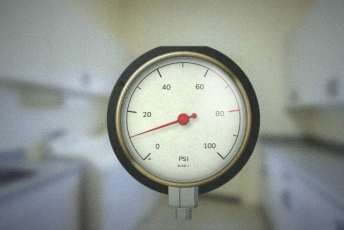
10 psi
